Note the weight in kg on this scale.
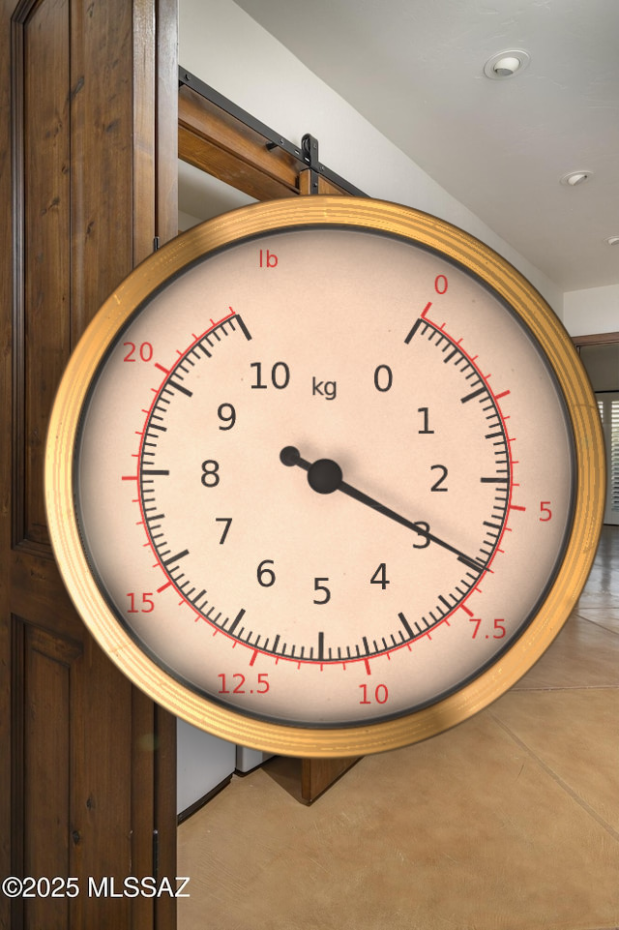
2.95 kg
